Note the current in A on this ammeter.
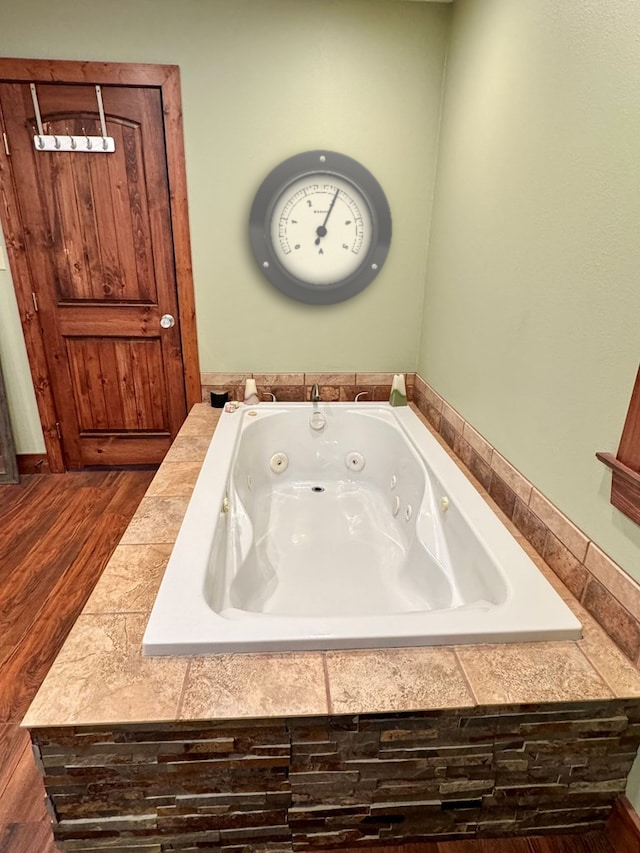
3 A
